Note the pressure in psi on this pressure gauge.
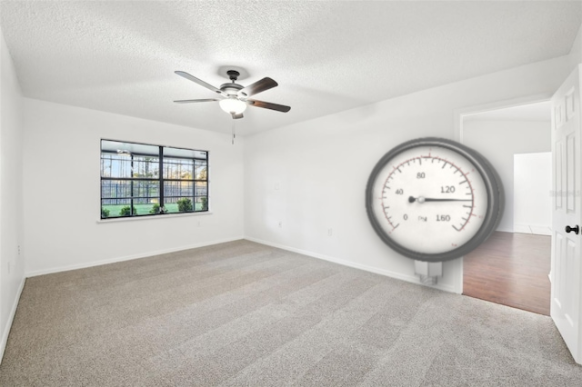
135 psi
